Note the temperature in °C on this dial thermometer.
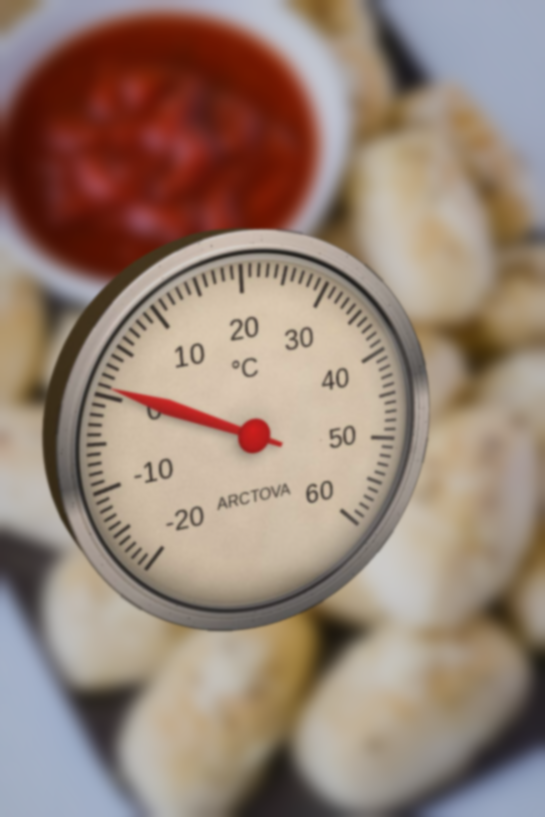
1 °C
